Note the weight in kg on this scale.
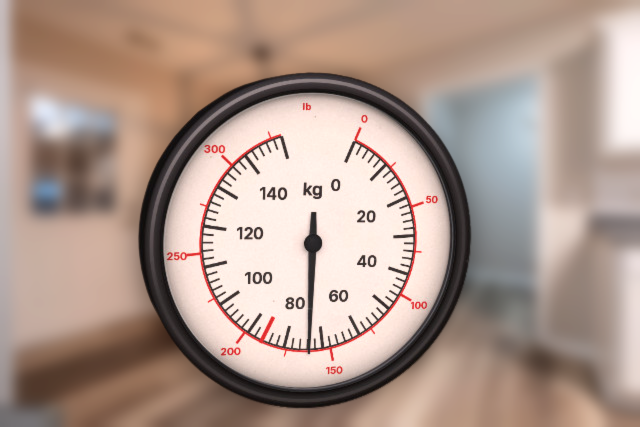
74 kg
